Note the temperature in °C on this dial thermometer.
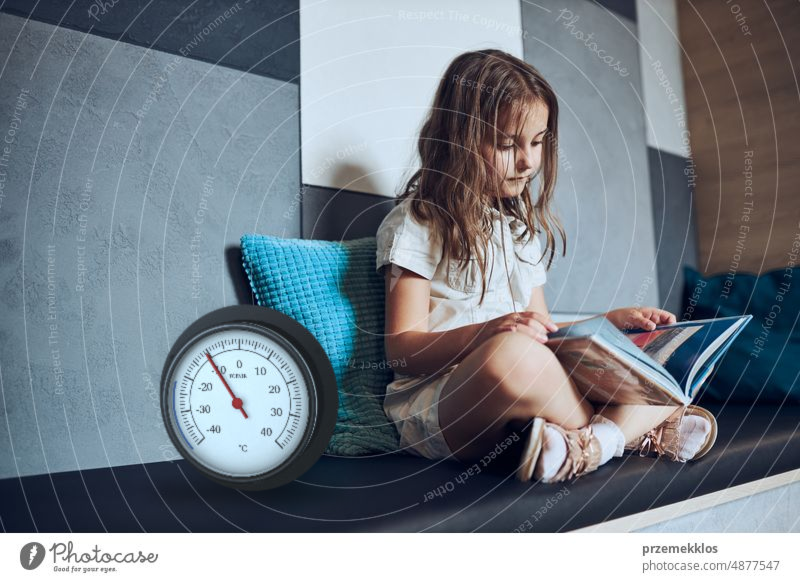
-10 °C
